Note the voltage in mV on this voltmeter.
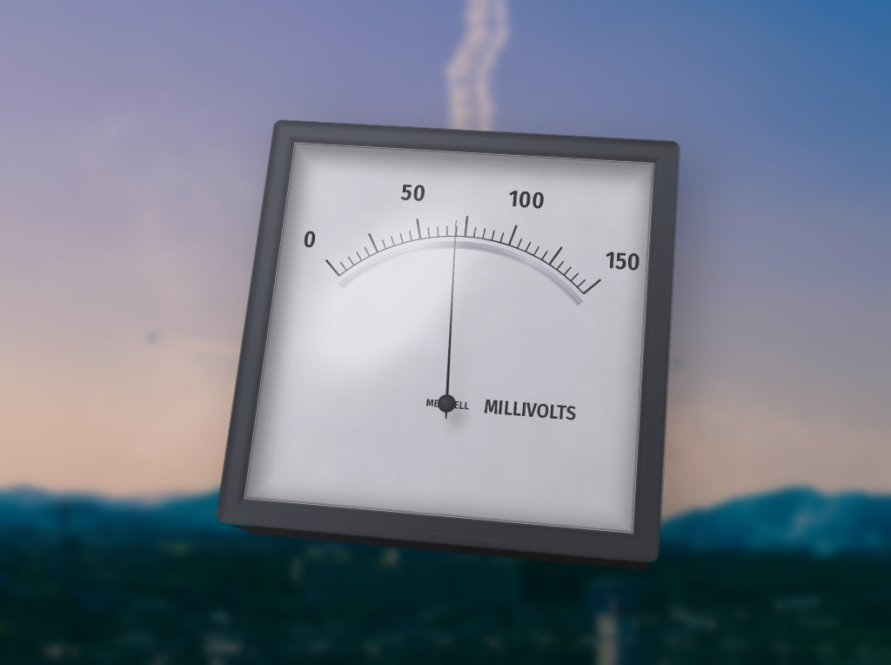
70 mV
